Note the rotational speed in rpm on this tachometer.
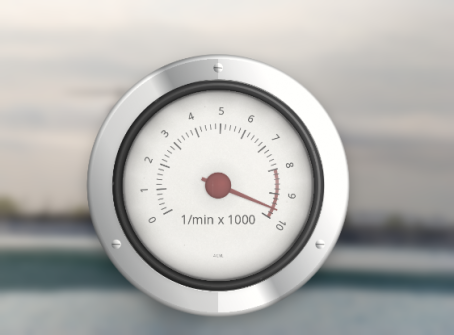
9600 rpm
